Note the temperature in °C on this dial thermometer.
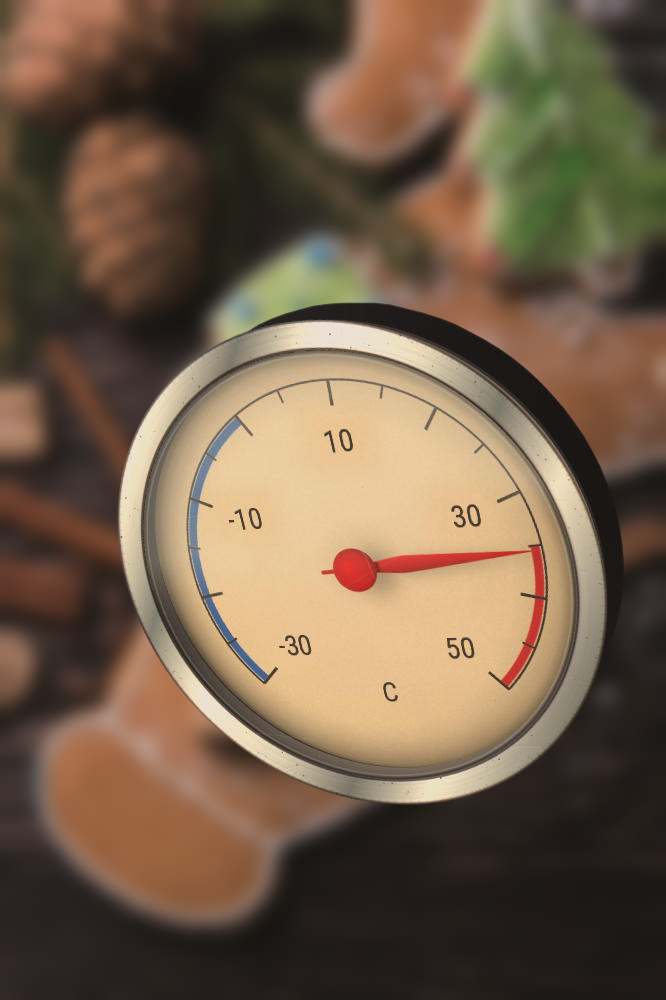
35 °C
